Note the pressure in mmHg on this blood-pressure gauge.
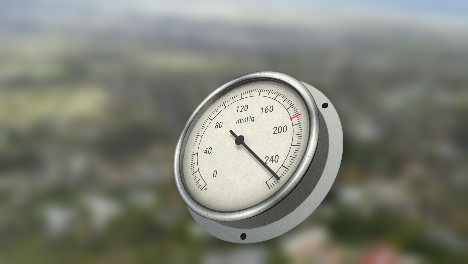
250 mmHg
